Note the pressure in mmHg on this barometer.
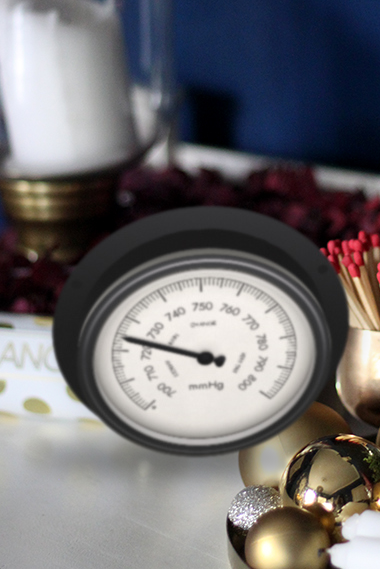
725 mmHg
